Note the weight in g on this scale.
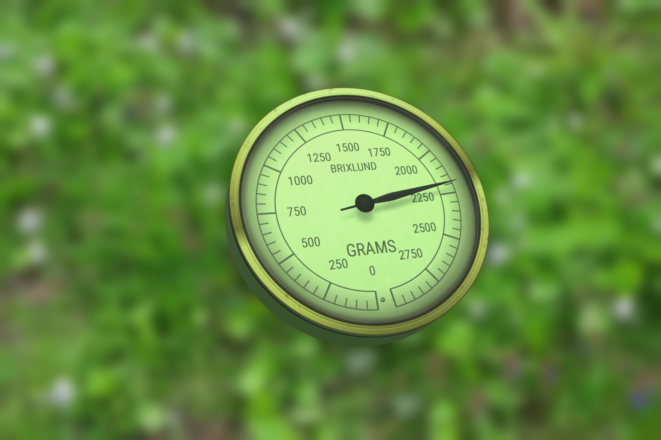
2200 g
